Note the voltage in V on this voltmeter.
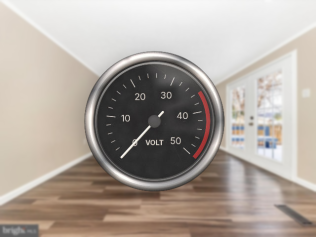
0 V
